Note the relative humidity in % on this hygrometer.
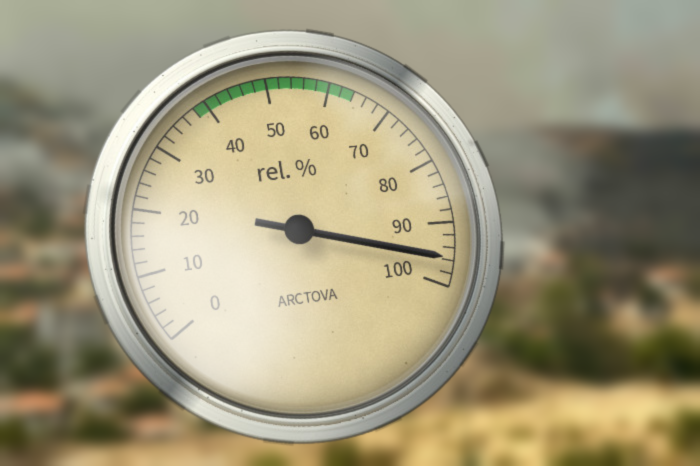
96 %
